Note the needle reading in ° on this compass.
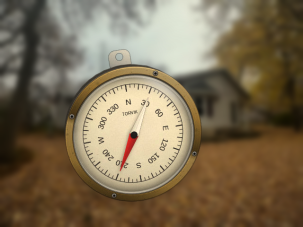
210 °
